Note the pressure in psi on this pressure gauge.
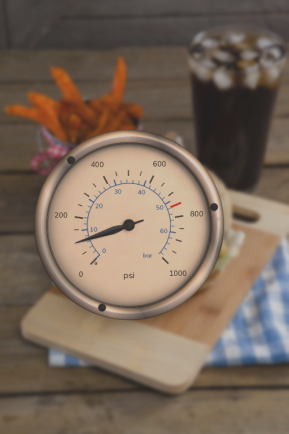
100 psi
